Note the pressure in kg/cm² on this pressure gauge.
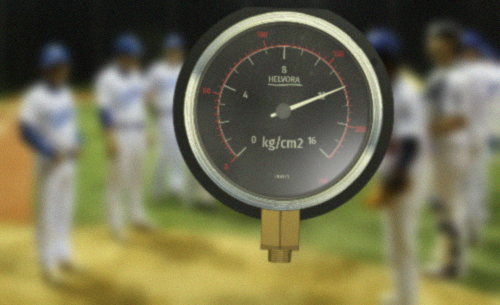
12 kg/cm²
